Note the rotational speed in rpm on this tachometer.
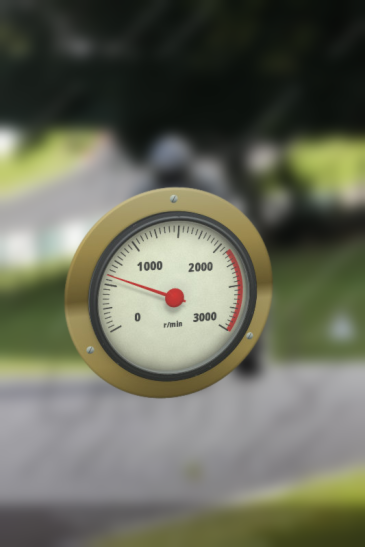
600 rpm
